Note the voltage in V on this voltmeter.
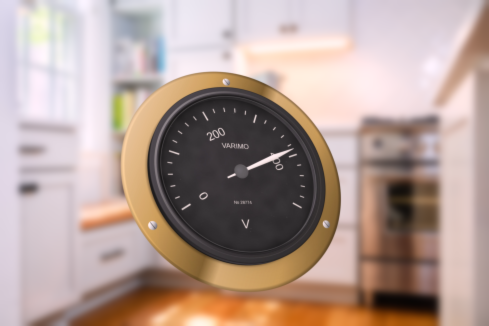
390 V
